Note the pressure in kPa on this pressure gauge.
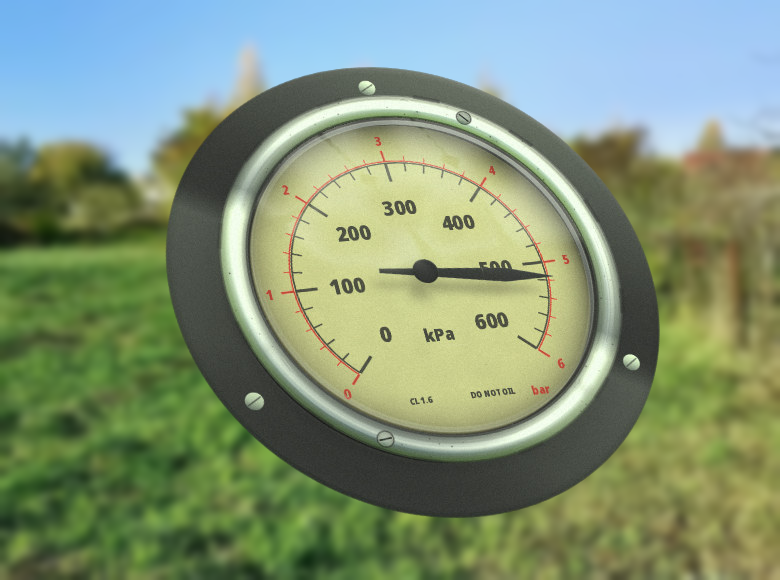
520 kPa
